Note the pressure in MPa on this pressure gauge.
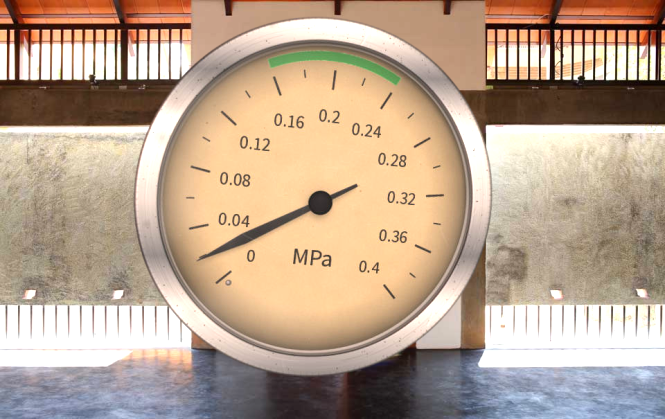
0.02 MPa
